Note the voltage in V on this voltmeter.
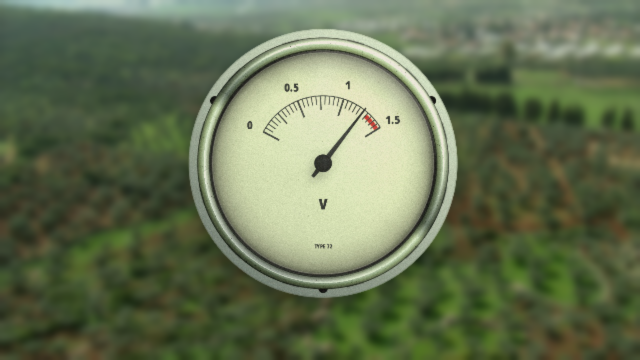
1.25 V
